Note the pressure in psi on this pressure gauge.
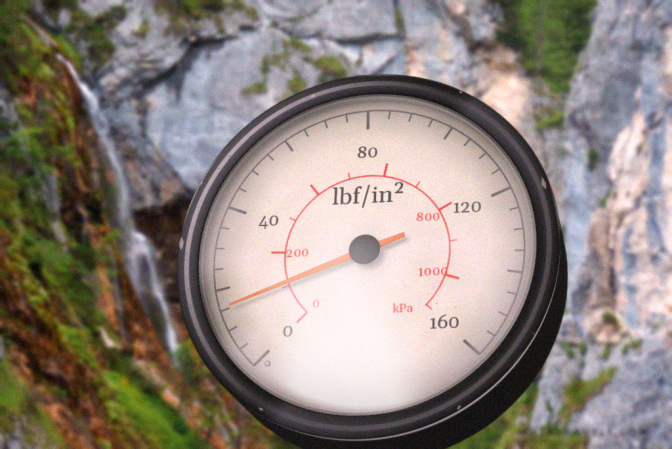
15 psi
